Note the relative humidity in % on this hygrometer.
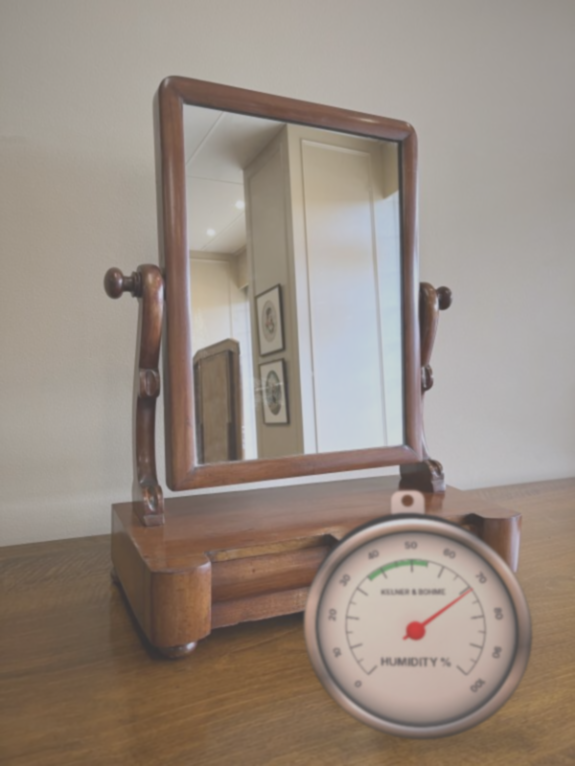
70 %
